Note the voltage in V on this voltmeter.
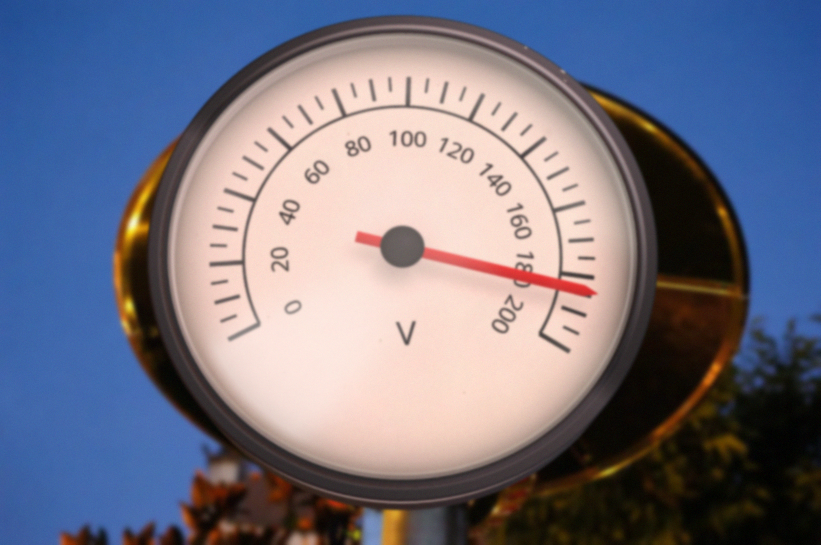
185 V
